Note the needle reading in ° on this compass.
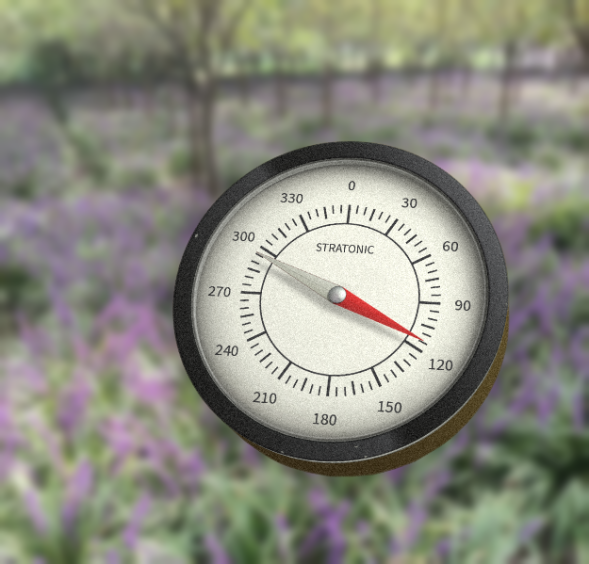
115 °
